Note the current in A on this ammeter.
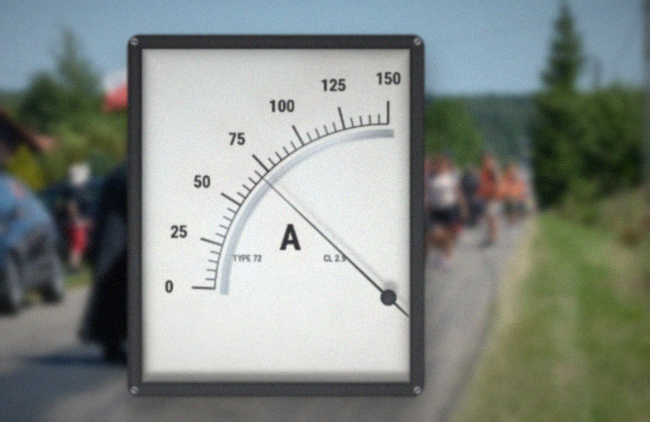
70 A
